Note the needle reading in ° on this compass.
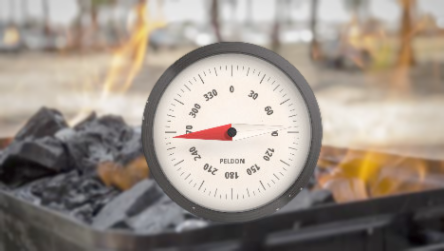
265 °
